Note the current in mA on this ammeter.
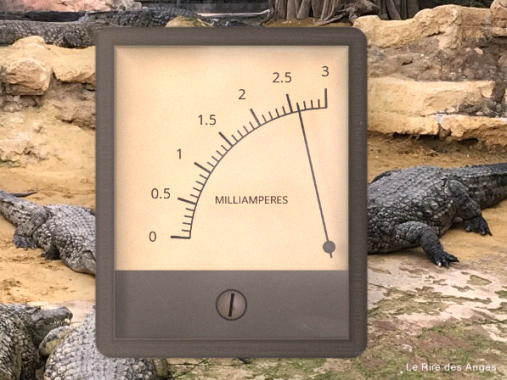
2.6 mA
